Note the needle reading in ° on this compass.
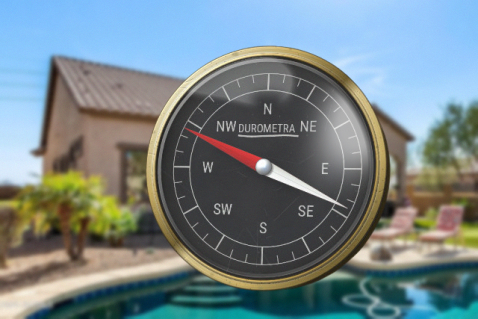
295 °
